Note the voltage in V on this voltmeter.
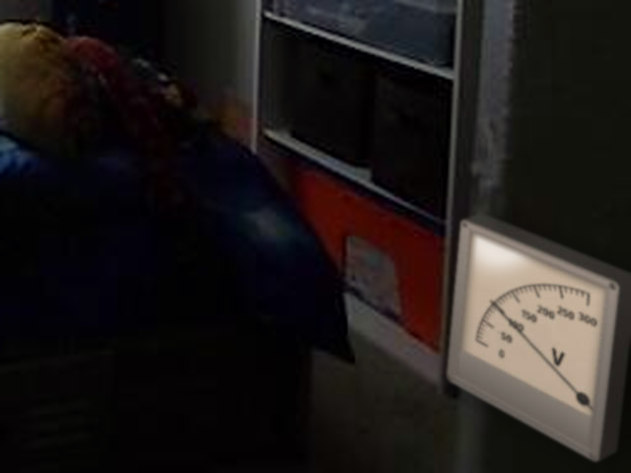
100 V
